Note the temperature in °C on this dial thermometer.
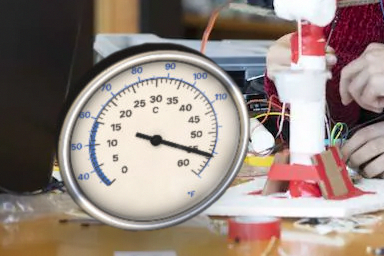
55 °C
